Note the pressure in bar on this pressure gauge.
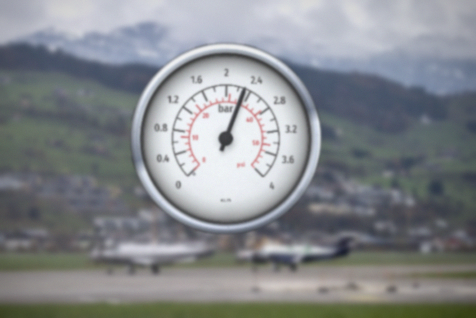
2.3 bar
